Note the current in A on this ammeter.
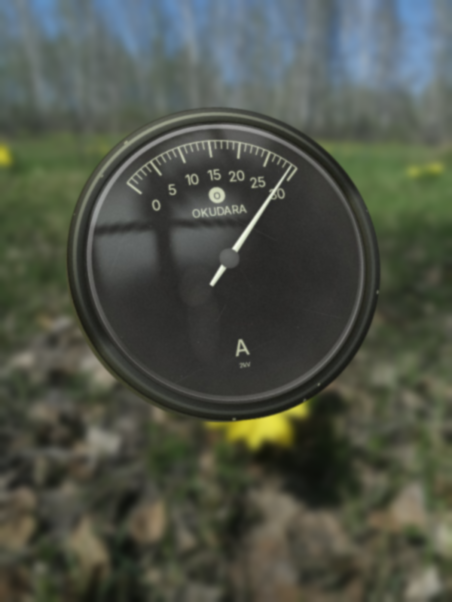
29 A
